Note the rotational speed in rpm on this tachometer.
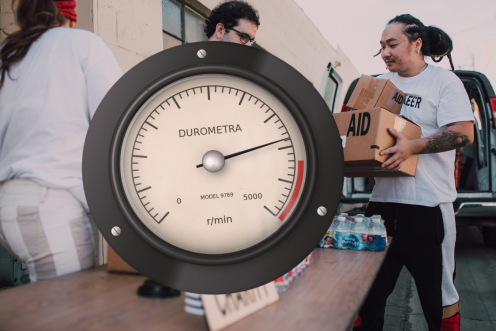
3900 rpm
